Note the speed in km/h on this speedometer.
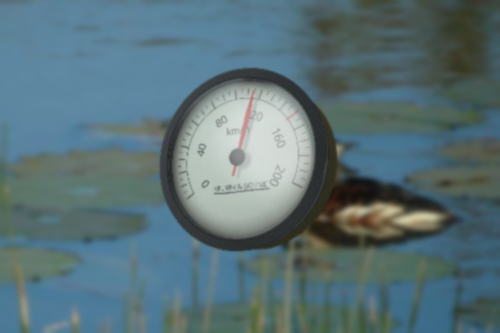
115 km/h
